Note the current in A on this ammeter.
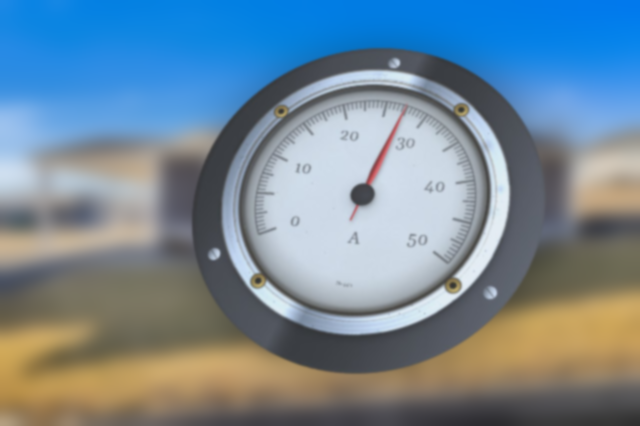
27.5 A
